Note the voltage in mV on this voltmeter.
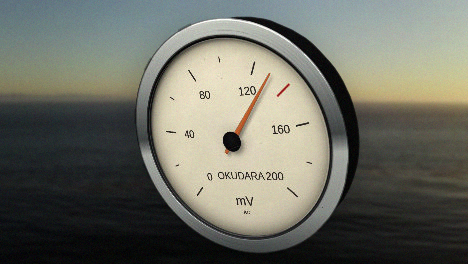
130 mV
